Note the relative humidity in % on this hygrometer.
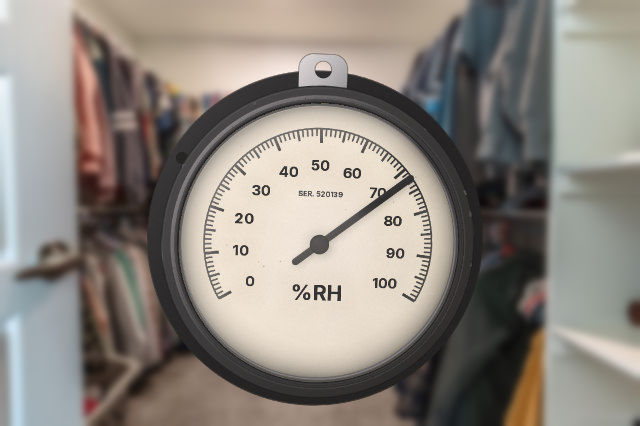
72 %
